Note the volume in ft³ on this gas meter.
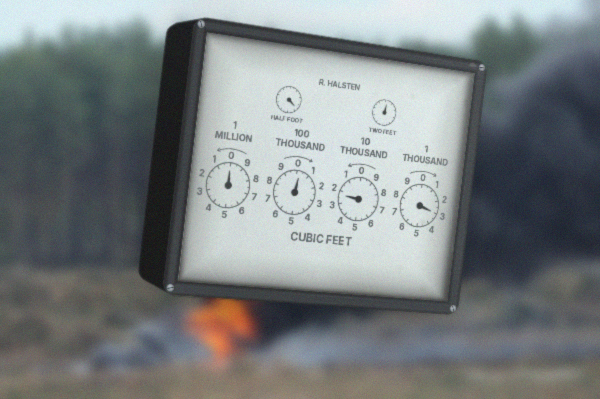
2300 ft³
